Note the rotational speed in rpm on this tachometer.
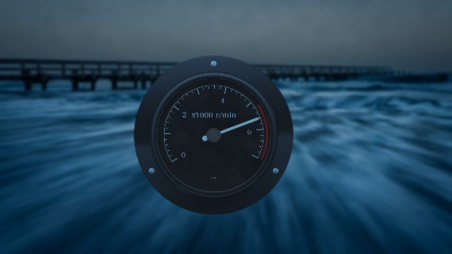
5600 rpm
